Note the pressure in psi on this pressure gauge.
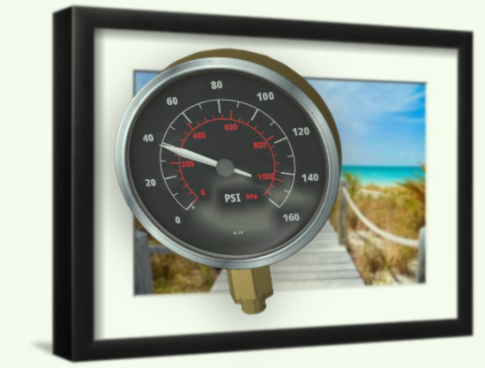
40 psi
